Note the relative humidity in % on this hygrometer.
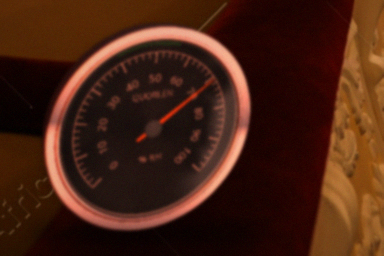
70 %
